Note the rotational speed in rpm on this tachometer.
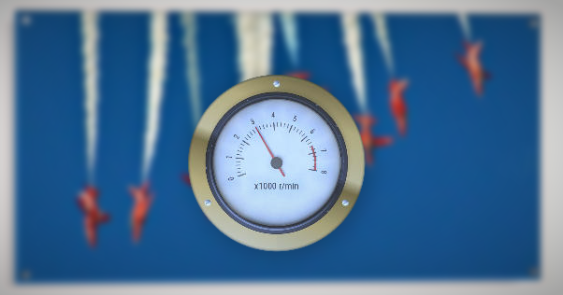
3000 rpm
